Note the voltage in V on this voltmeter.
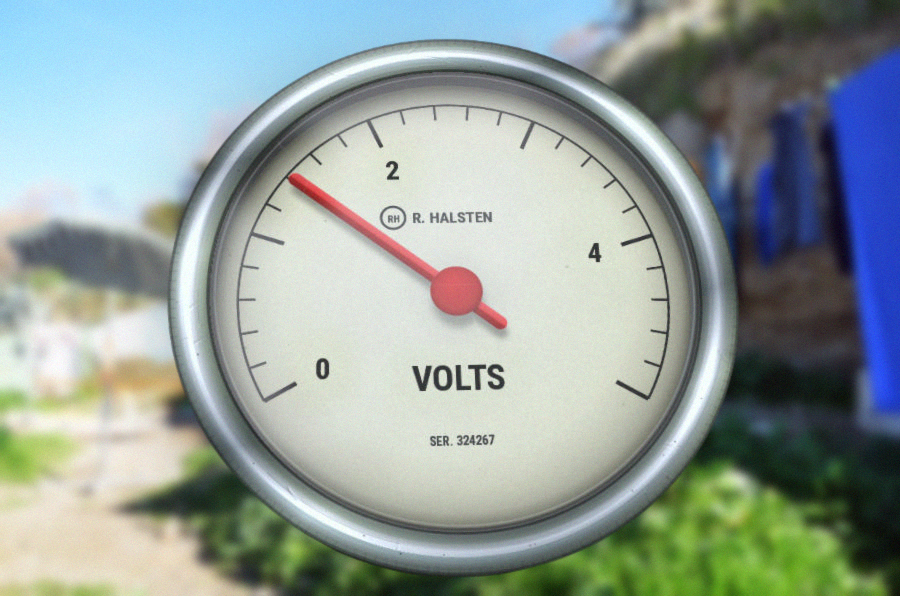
1.4 V
